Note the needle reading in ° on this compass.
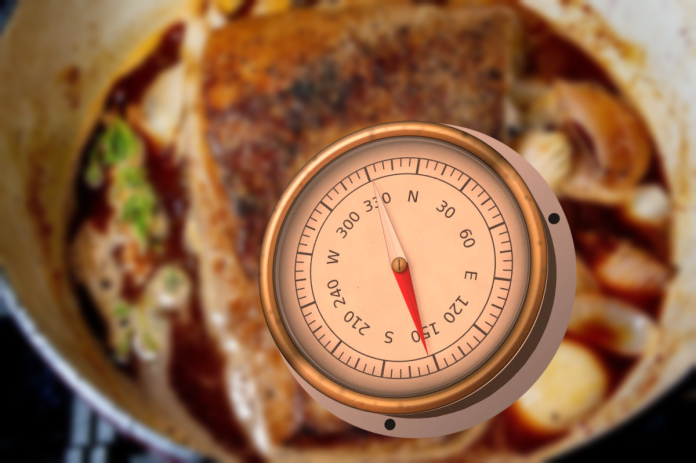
152.5 °
